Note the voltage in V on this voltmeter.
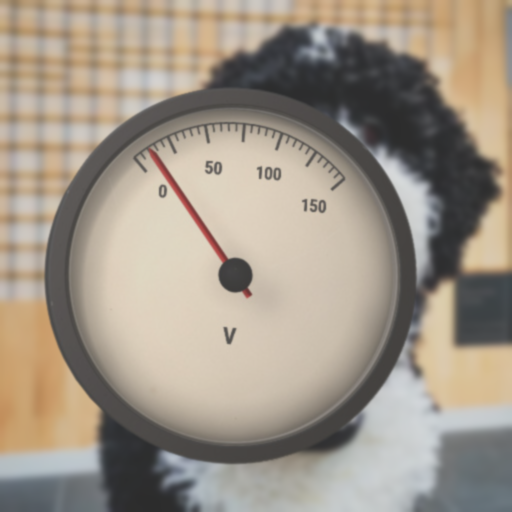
10 V
